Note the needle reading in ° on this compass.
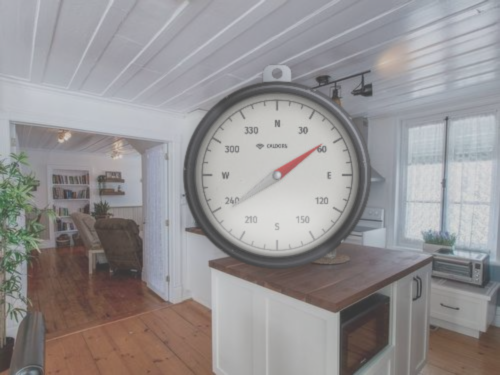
55 °
